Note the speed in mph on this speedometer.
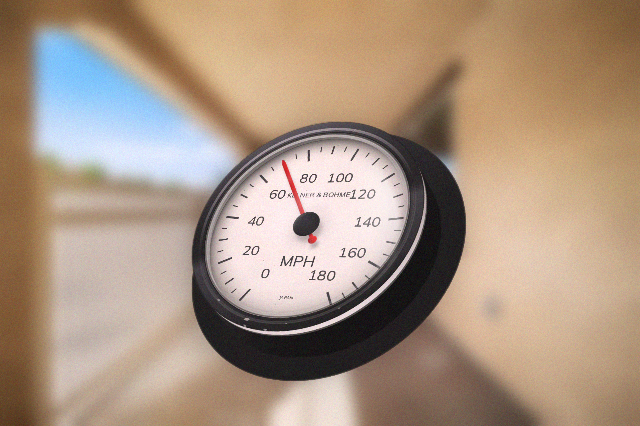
70 mph
